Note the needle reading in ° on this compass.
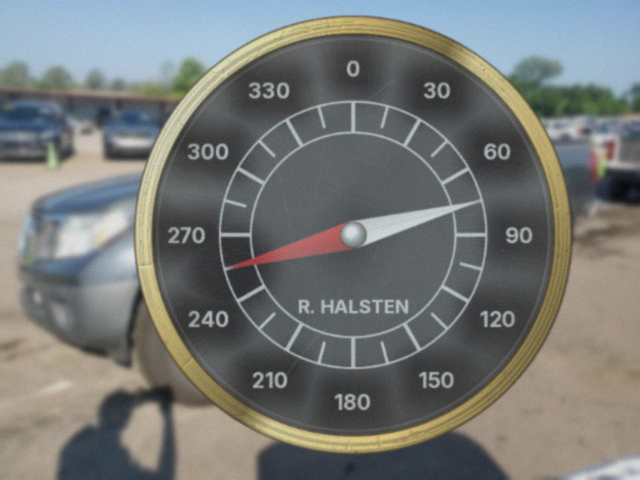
255 °
